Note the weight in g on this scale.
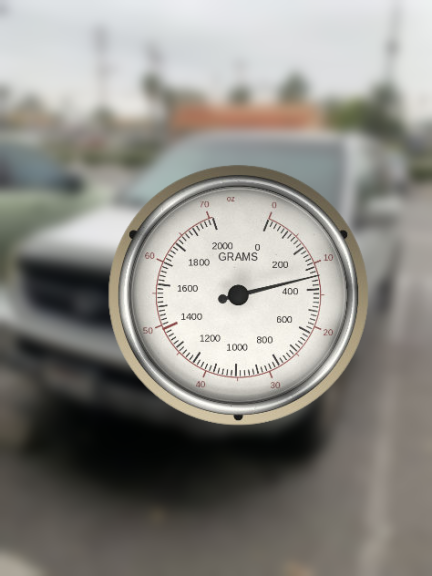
340 g
